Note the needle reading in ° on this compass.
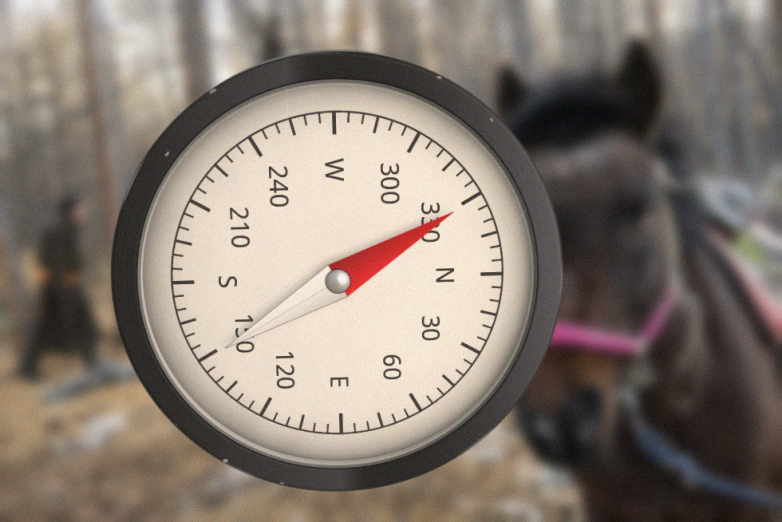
330 °
